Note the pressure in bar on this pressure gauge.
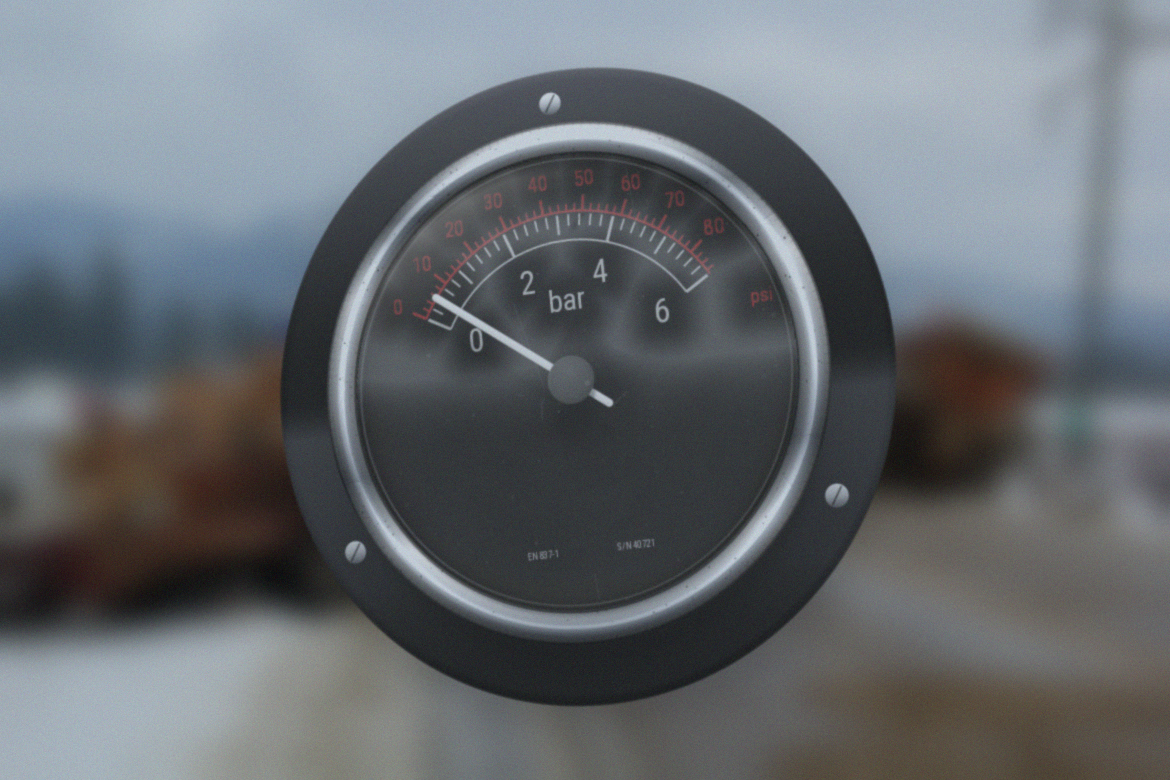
0.4 bar
